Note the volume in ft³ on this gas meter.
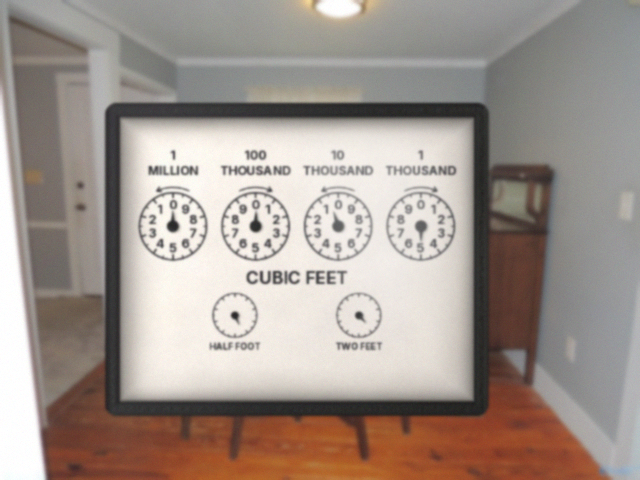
500 ft³
